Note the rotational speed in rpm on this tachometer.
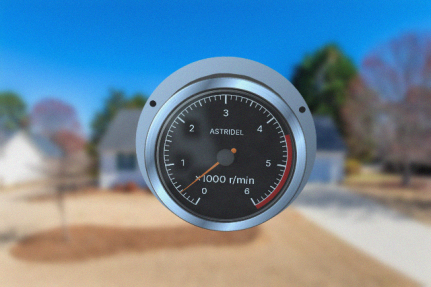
400 rpm
